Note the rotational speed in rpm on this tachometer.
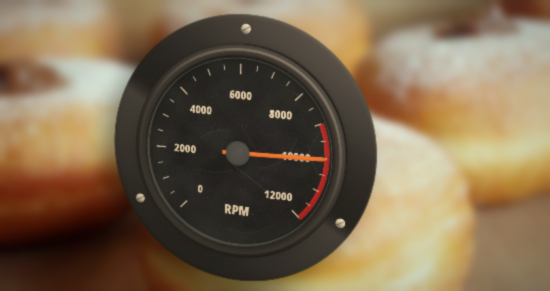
10000 rpm
